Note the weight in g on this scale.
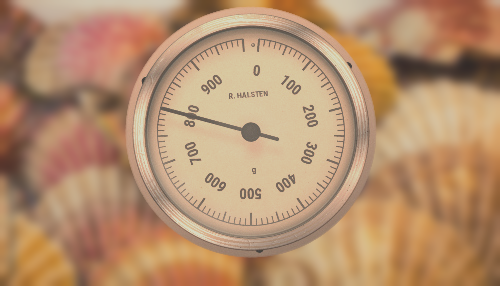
800 g
